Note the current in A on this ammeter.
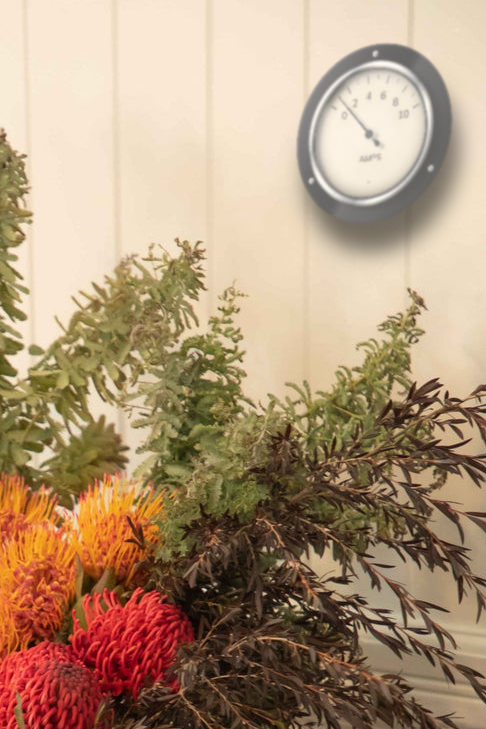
1 A
